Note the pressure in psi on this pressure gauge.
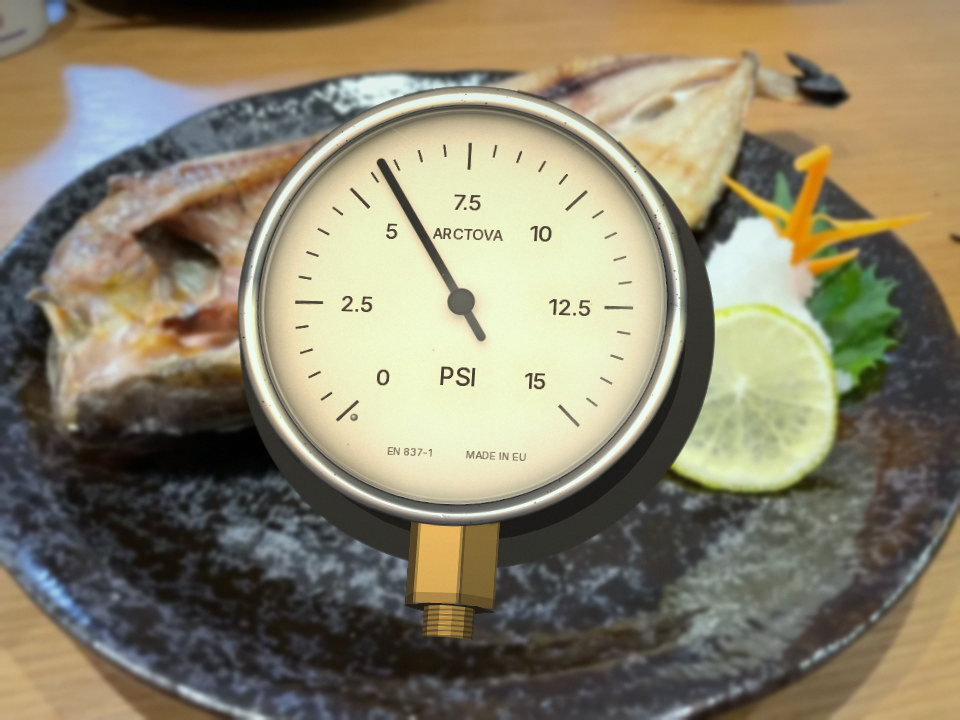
5.75 psi
